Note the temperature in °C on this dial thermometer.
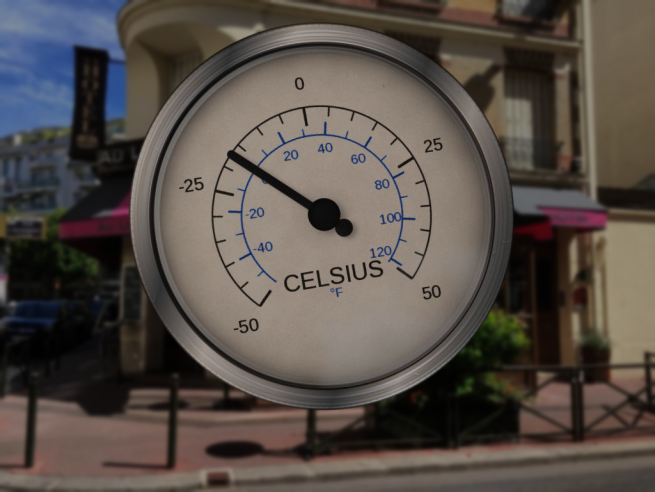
-17.5 °C
